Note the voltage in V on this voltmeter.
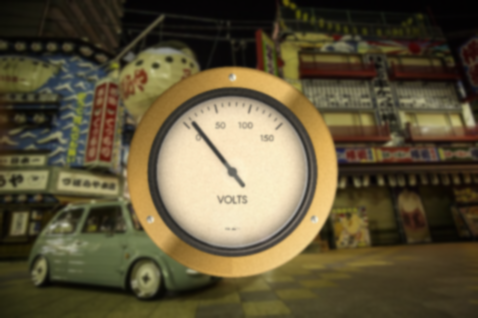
10 V
